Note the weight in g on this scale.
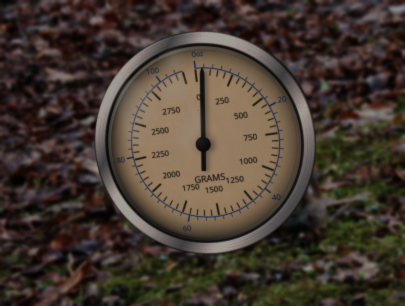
50 g
